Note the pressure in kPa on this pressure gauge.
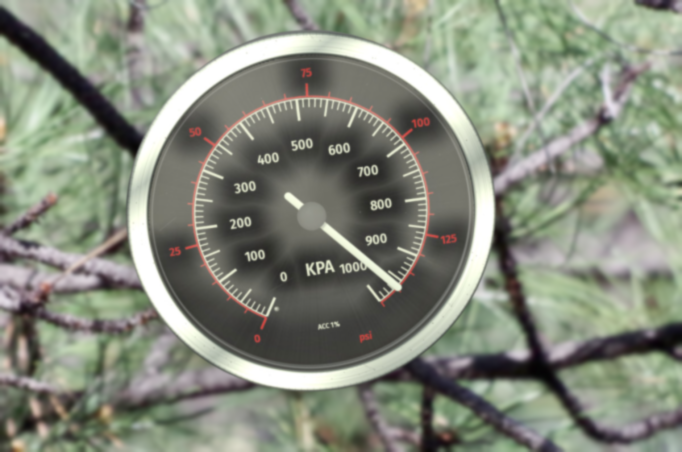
960 kPa
